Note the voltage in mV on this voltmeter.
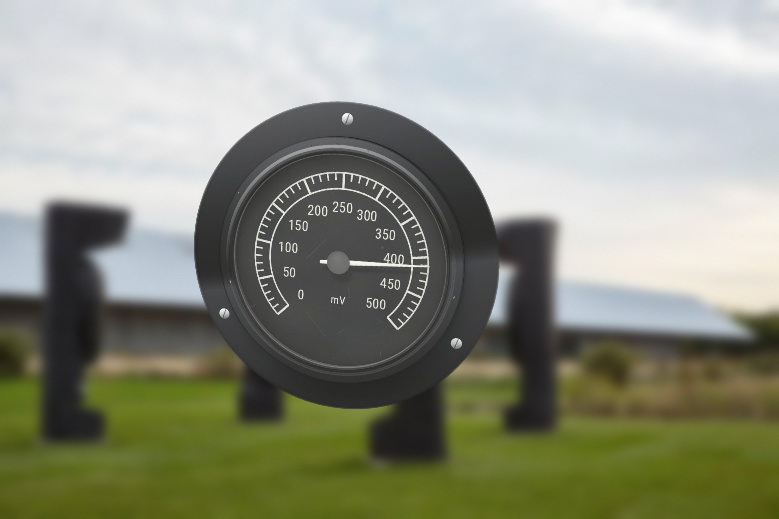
410 mV
